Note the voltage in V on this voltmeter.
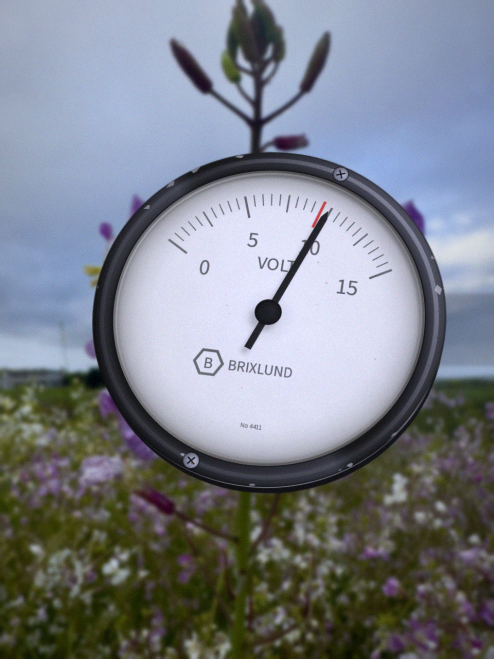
10 V
